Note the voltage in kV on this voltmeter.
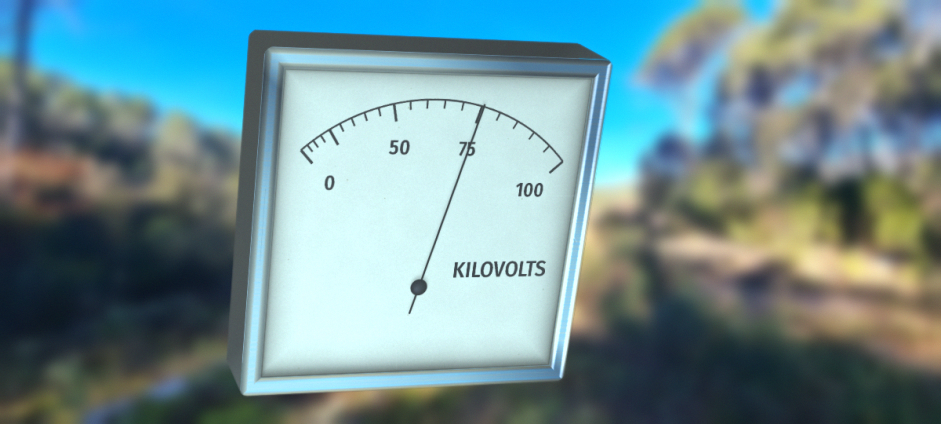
75 kV
